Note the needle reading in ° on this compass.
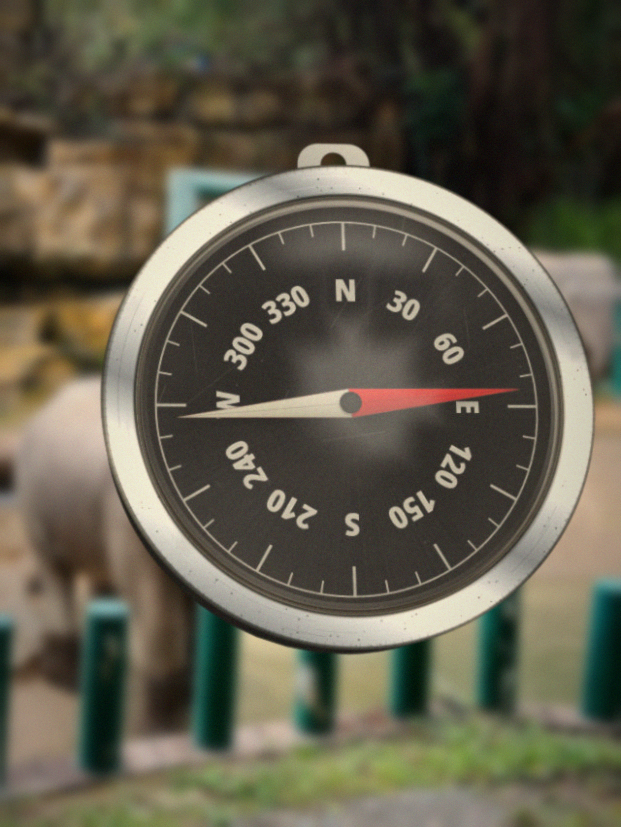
85 °
